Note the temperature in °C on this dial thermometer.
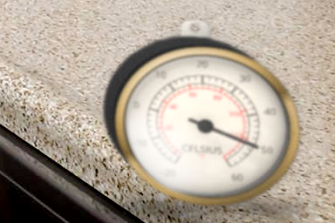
50 °C
